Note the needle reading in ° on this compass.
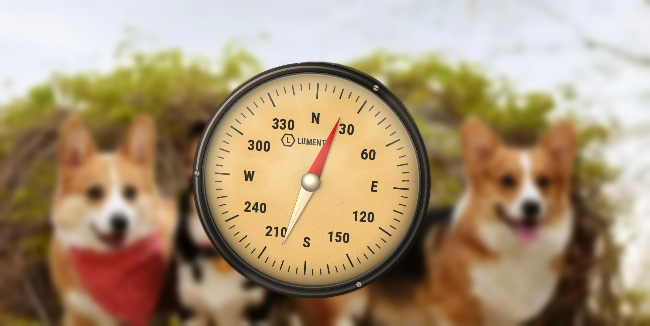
20 °
